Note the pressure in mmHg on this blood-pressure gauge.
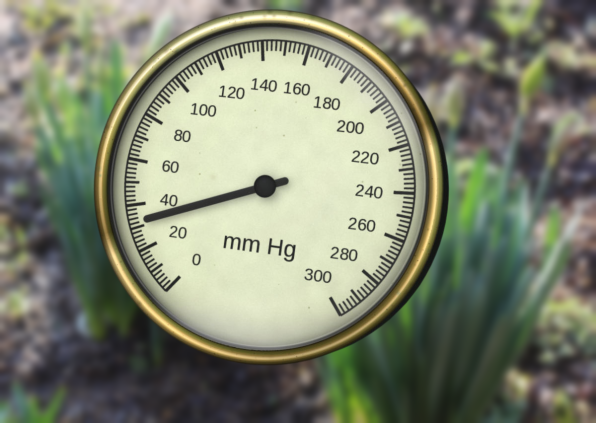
32 mmHg
